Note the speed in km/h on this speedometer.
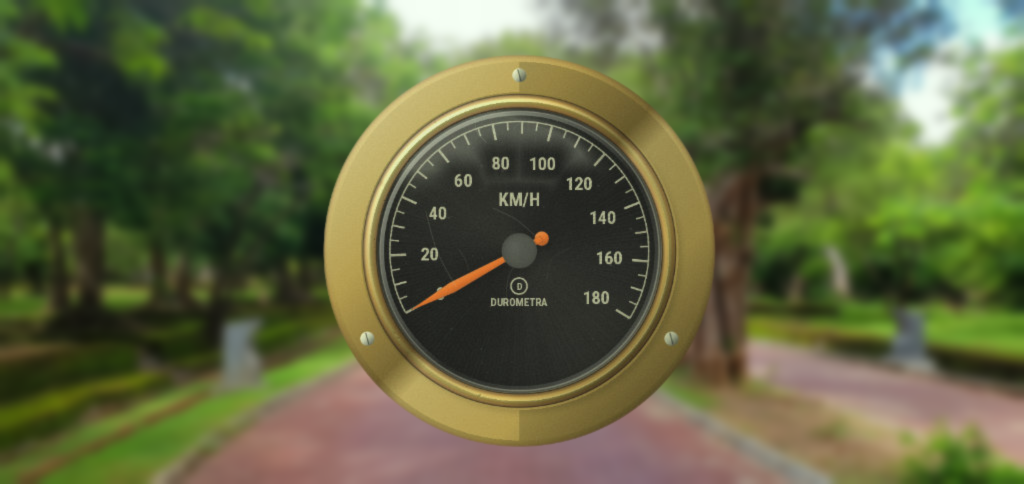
0 km/h
